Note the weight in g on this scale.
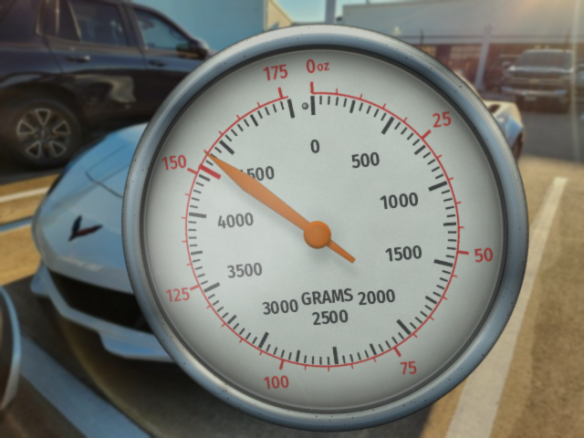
4400 g
